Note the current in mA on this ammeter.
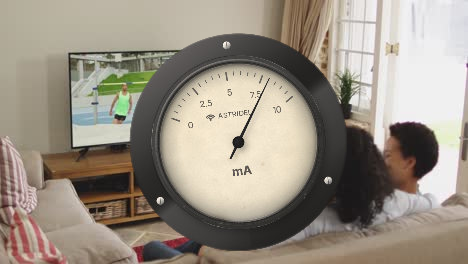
8 mA
